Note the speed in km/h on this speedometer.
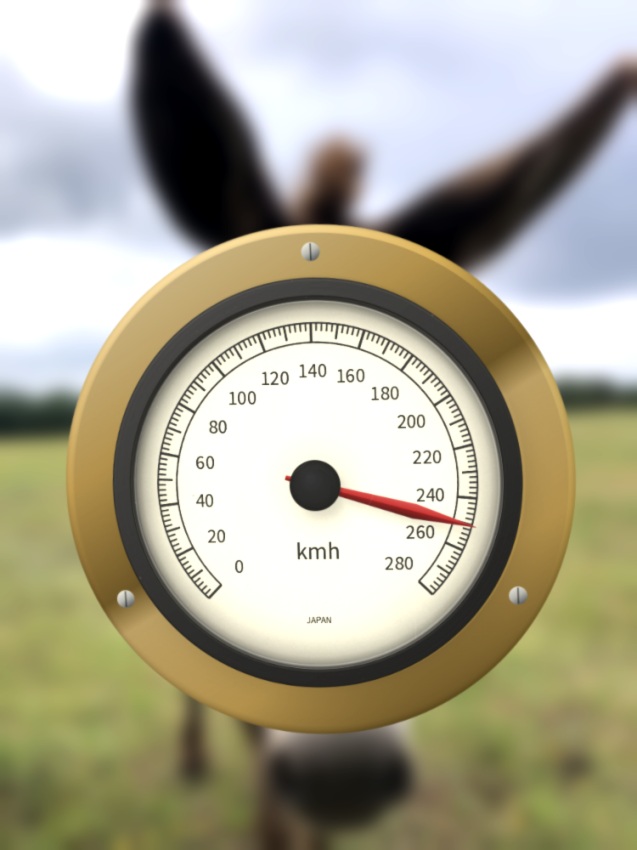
250 km/h
